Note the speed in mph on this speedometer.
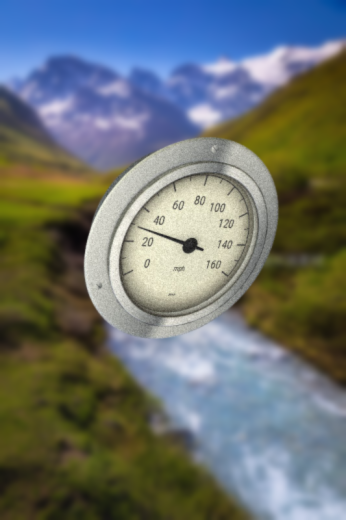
30 mph
